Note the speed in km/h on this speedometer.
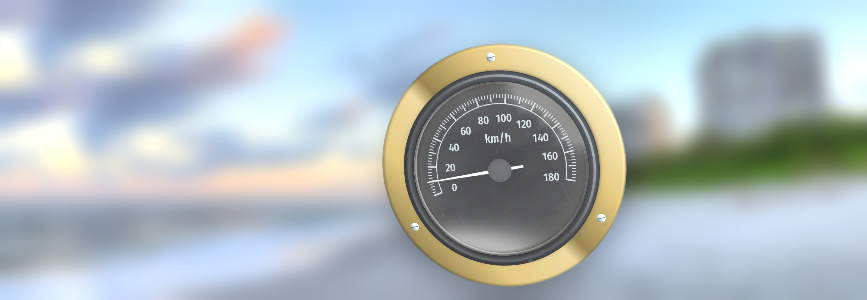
10 km/h
